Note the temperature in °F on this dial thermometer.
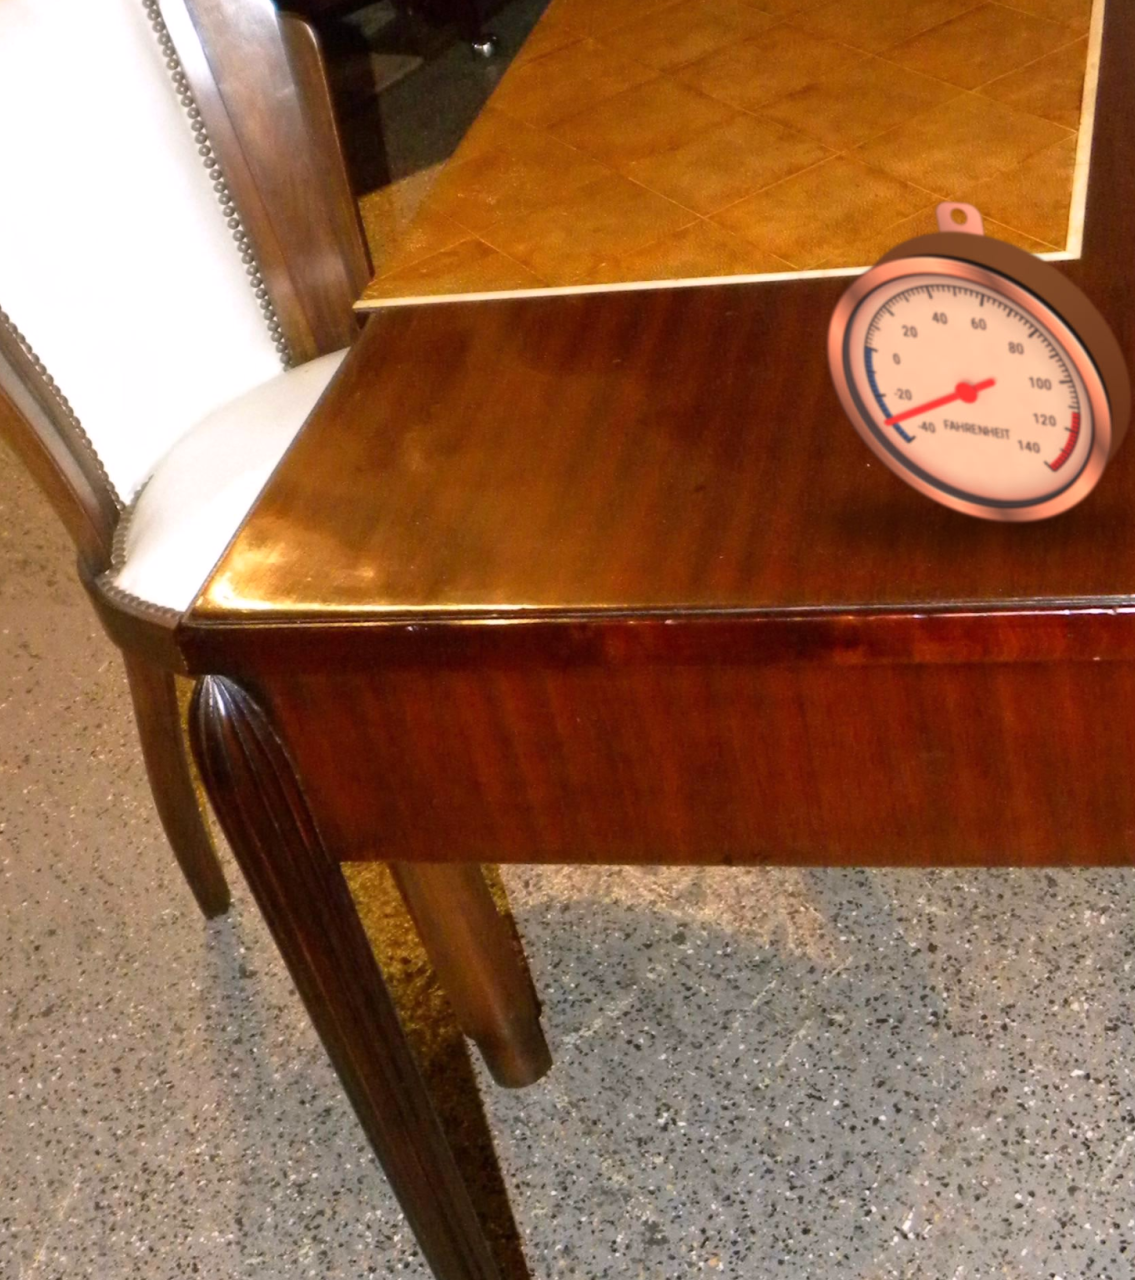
-30 °F
